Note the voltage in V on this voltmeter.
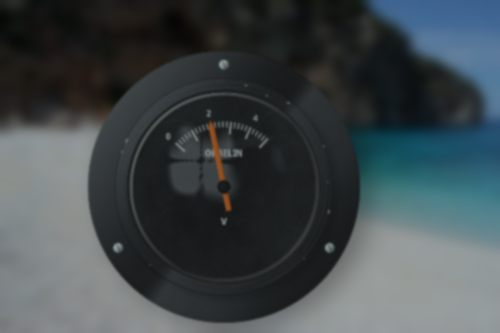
2 V
